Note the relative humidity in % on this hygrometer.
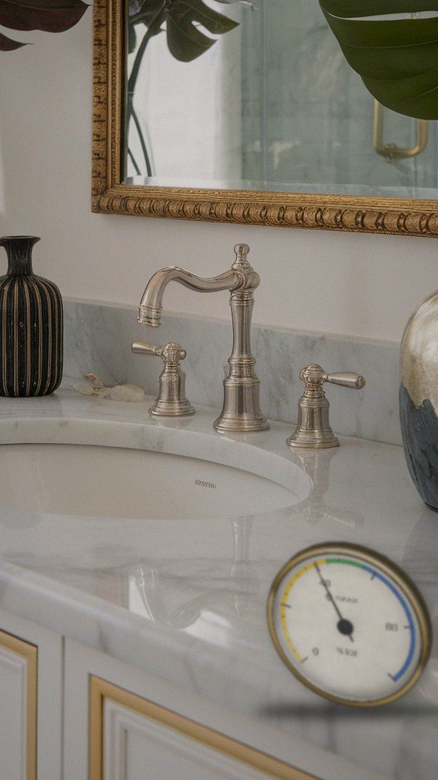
40 %
